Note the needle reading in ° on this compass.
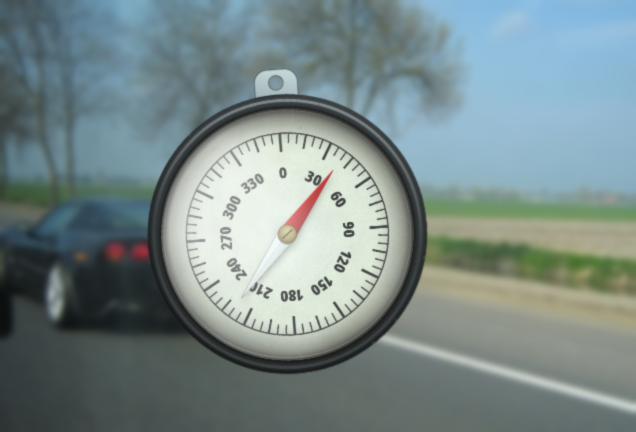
40 °
